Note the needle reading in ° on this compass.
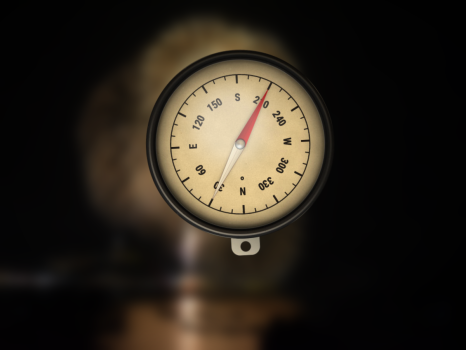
210 °
